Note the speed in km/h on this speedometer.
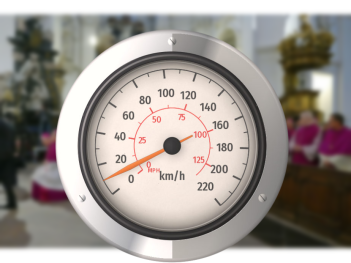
10 km/h
